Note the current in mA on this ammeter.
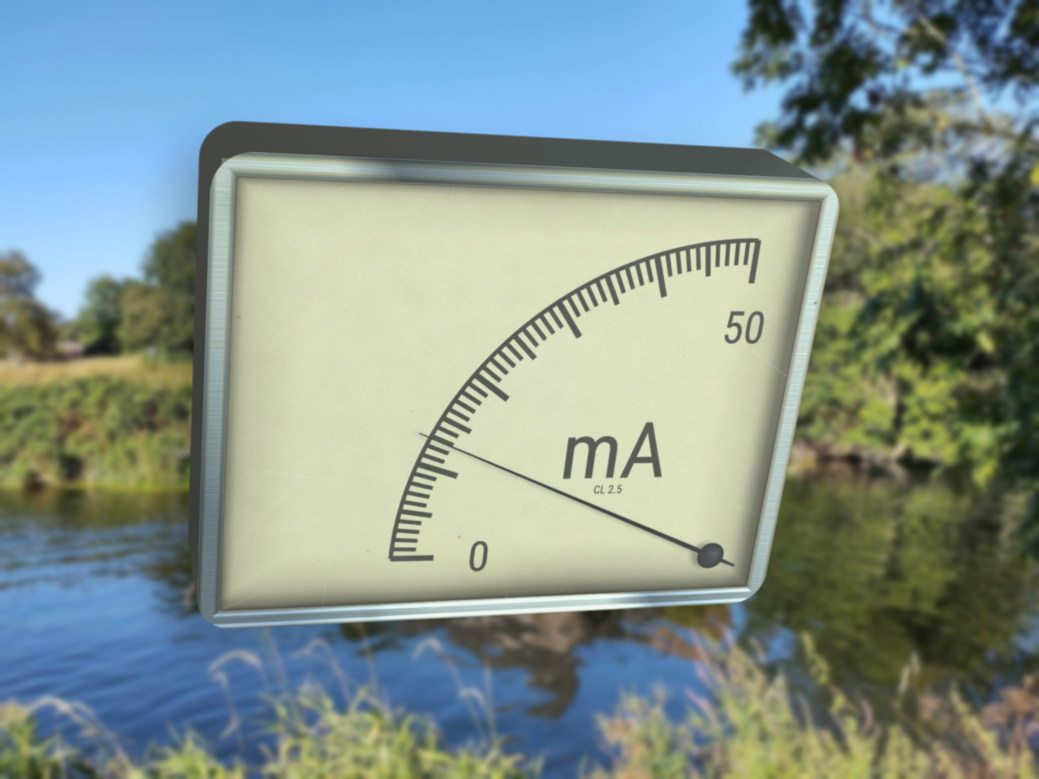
13 mA
